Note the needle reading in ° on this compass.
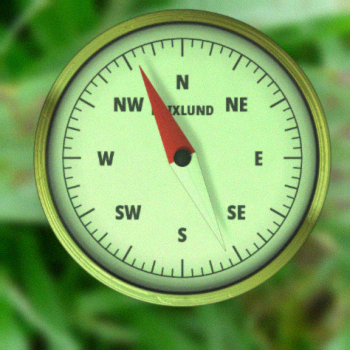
335 °
